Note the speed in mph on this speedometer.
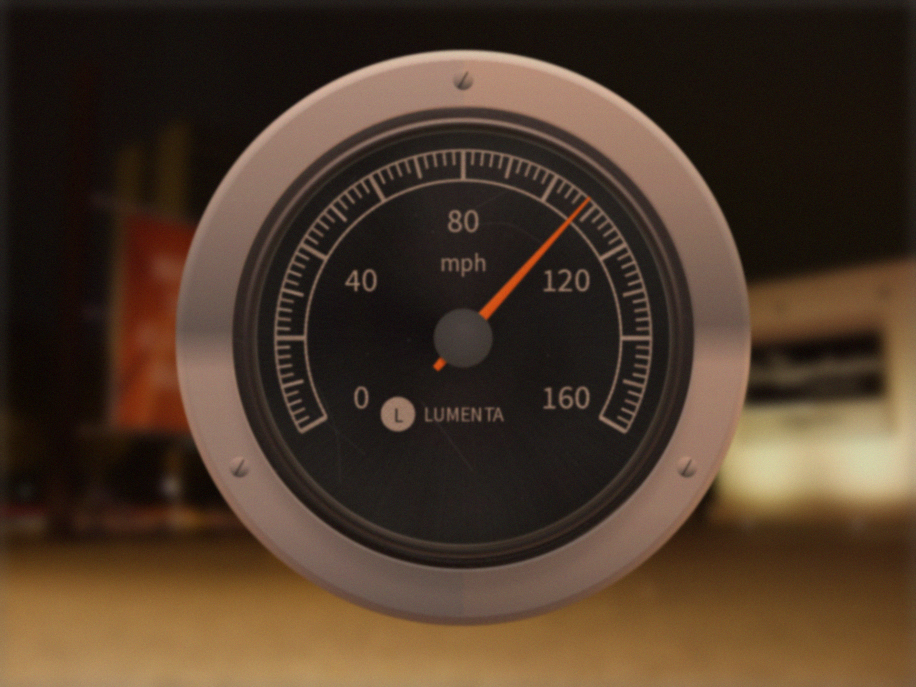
108 mph
